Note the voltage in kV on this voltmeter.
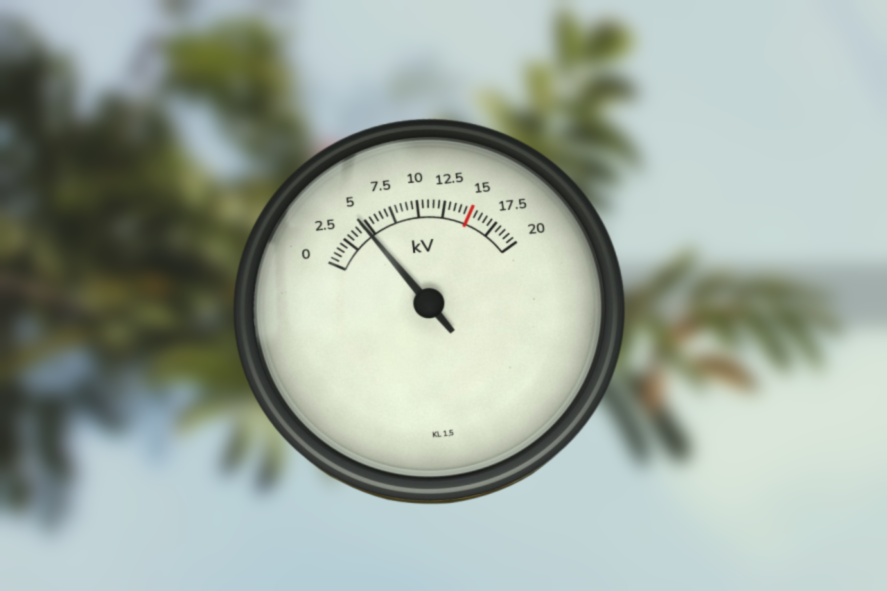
4.5 kV
